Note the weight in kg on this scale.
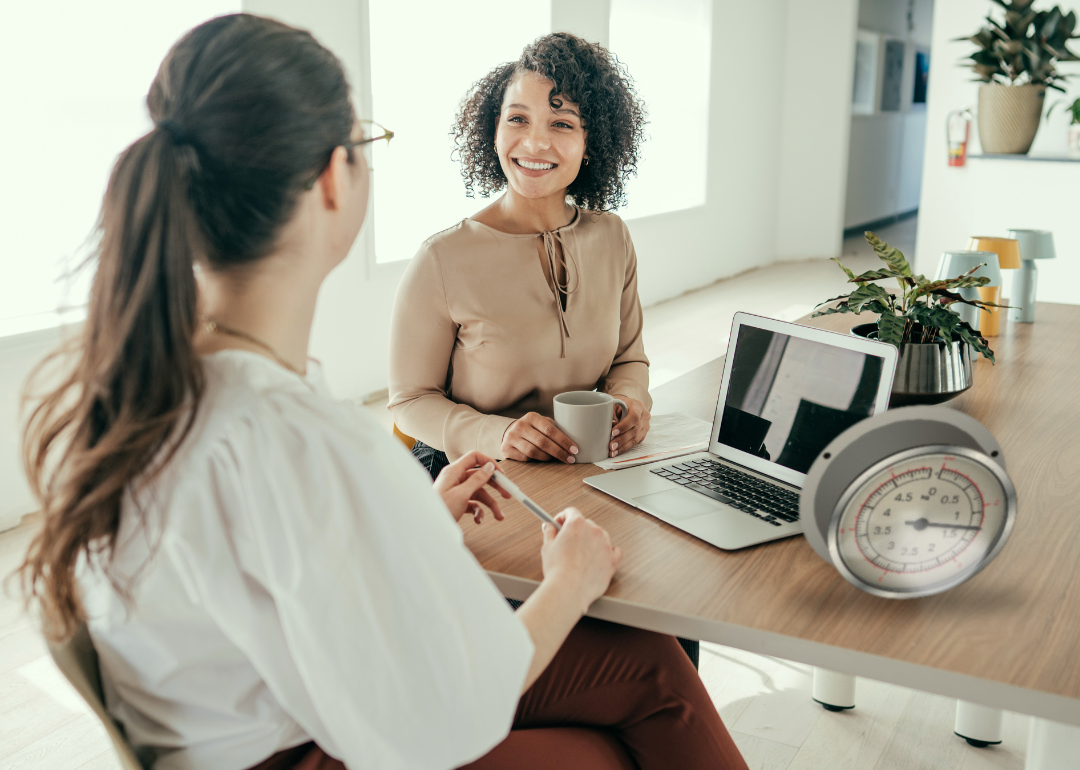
1.25 kg
